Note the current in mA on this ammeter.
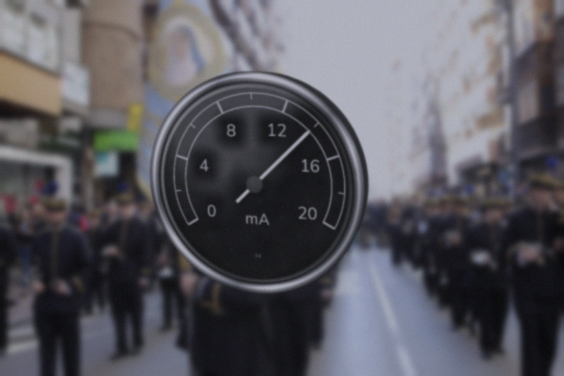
14 mA
